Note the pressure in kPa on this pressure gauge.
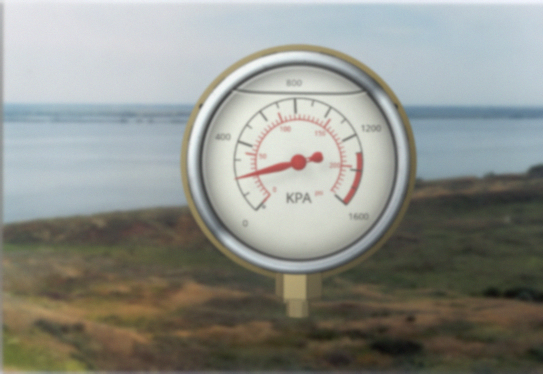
200 kPa
